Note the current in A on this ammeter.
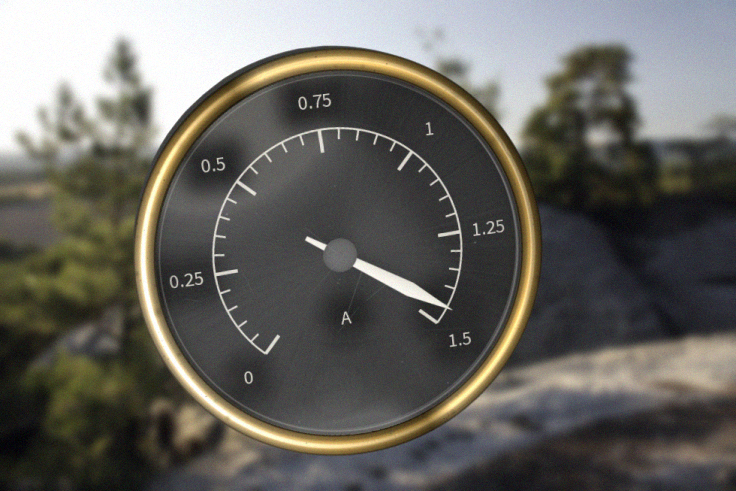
1.45 A
